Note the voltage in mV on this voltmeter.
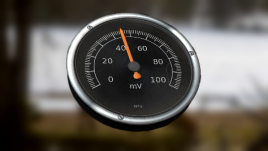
45 mV
